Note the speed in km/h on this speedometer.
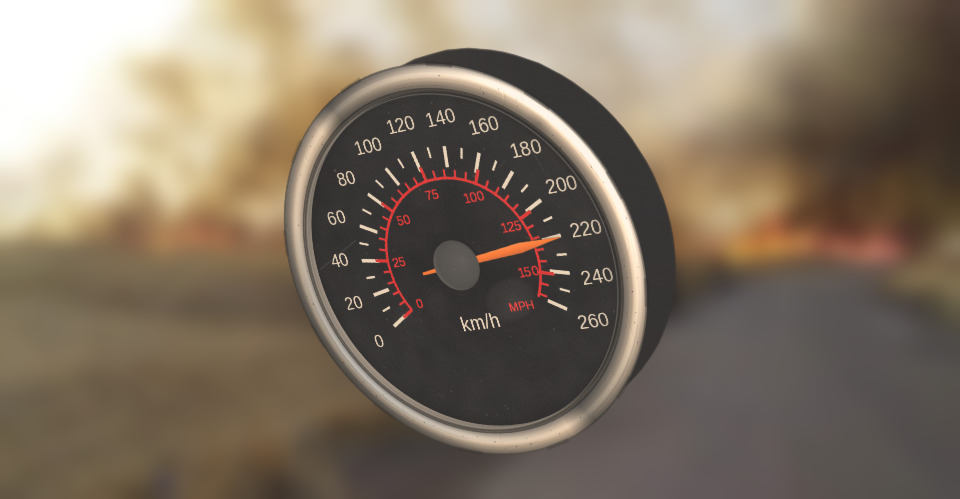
220 km/h
